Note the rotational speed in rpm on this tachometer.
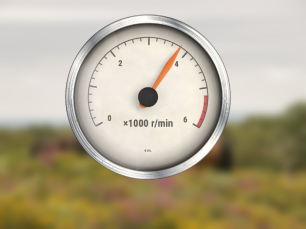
3800 rpm
